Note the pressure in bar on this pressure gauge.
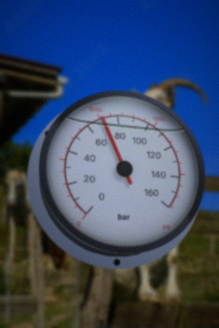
70 bar
